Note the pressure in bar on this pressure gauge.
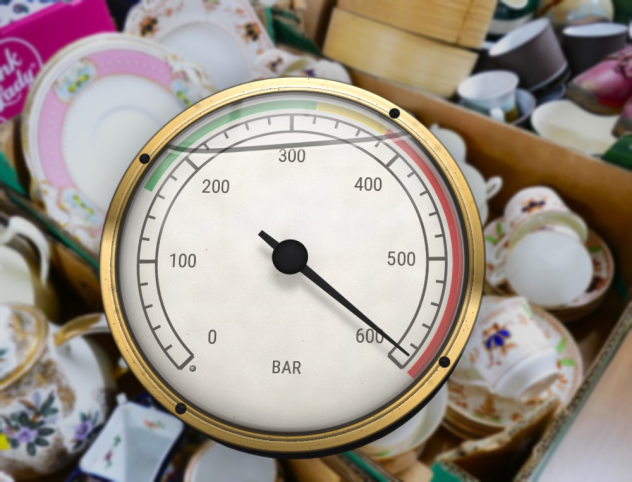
590 bar
